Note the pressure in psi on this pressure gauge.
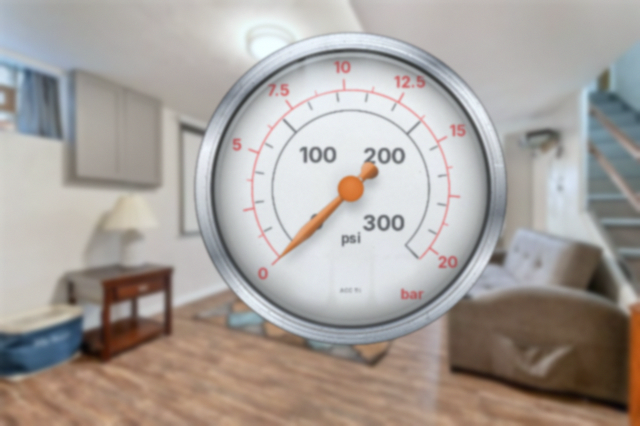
0 psi
